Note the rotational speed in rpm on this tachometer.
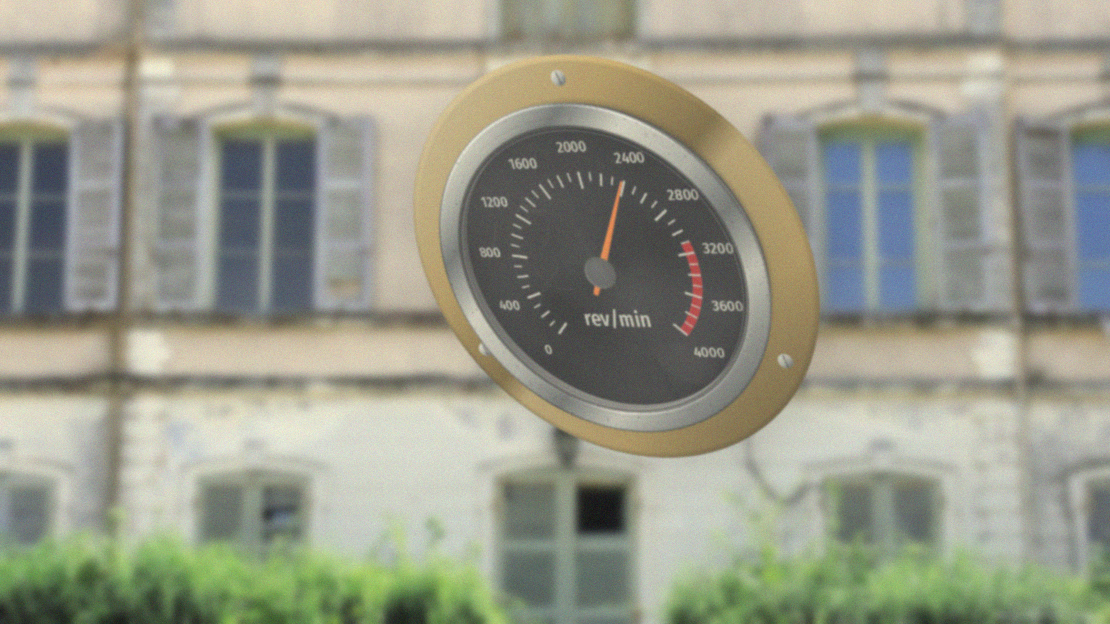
2400 rpm
